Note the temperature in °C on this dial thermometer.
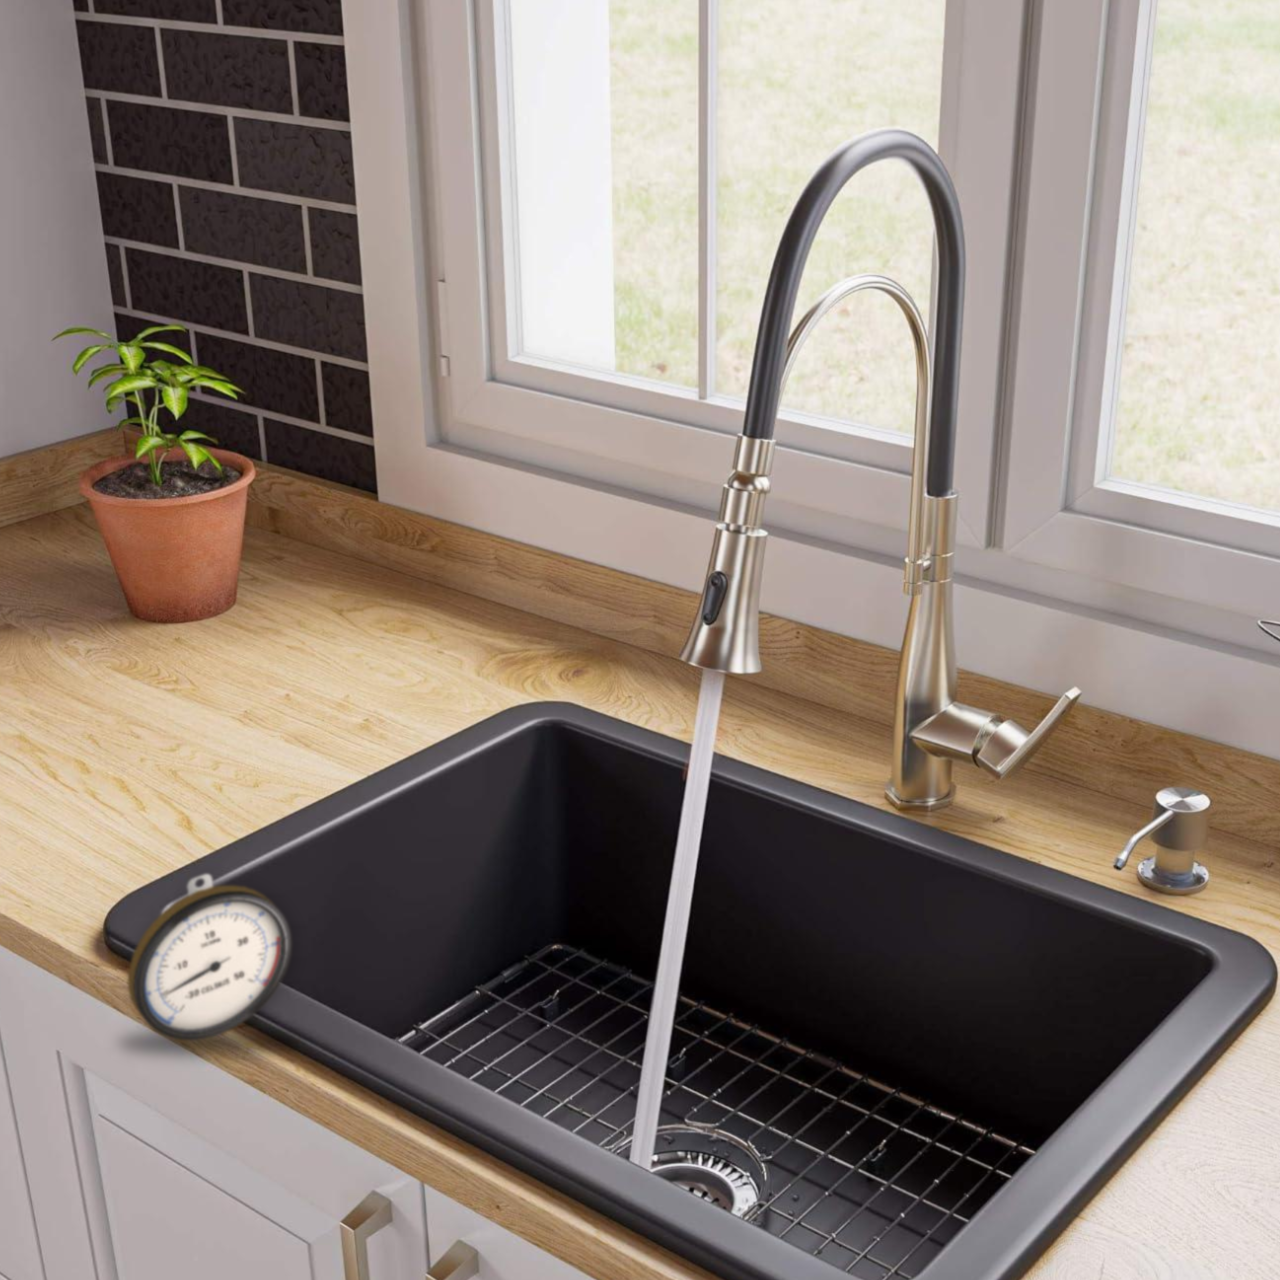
-20 °C
